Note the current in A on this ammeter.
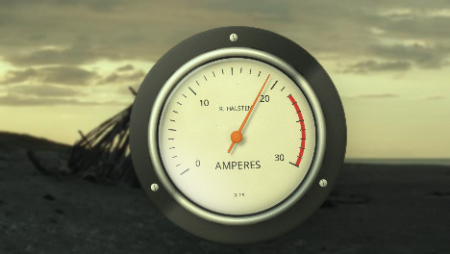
19 A
